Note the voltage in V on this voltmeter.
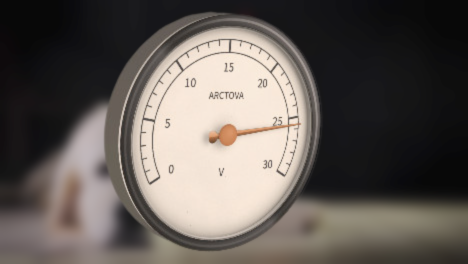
25.5 V
